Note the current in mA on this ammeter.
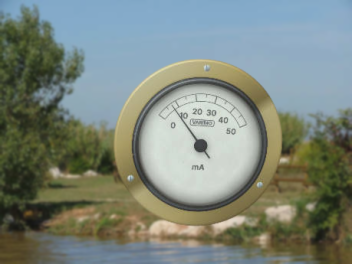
7.5 mA
